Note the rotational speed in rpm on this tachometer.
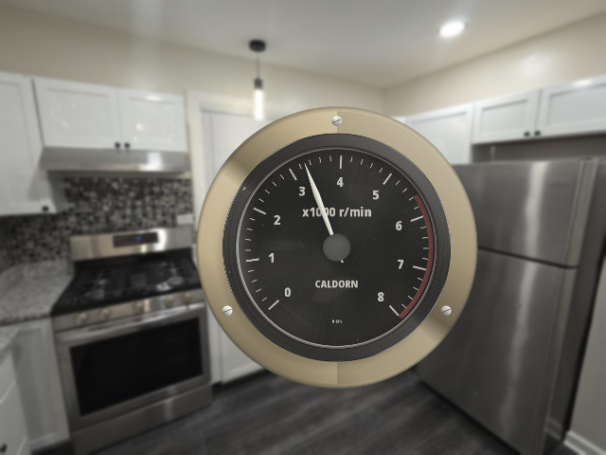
3300 rpm
